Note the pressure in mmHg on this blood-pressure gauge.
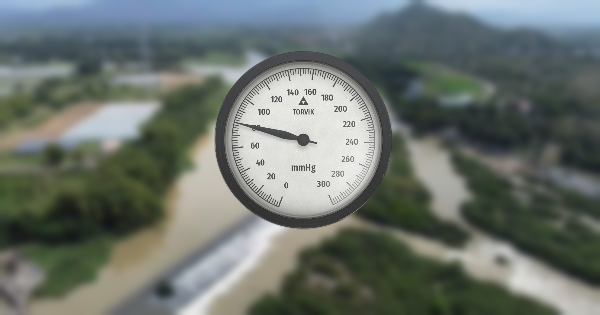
80 mmHg
